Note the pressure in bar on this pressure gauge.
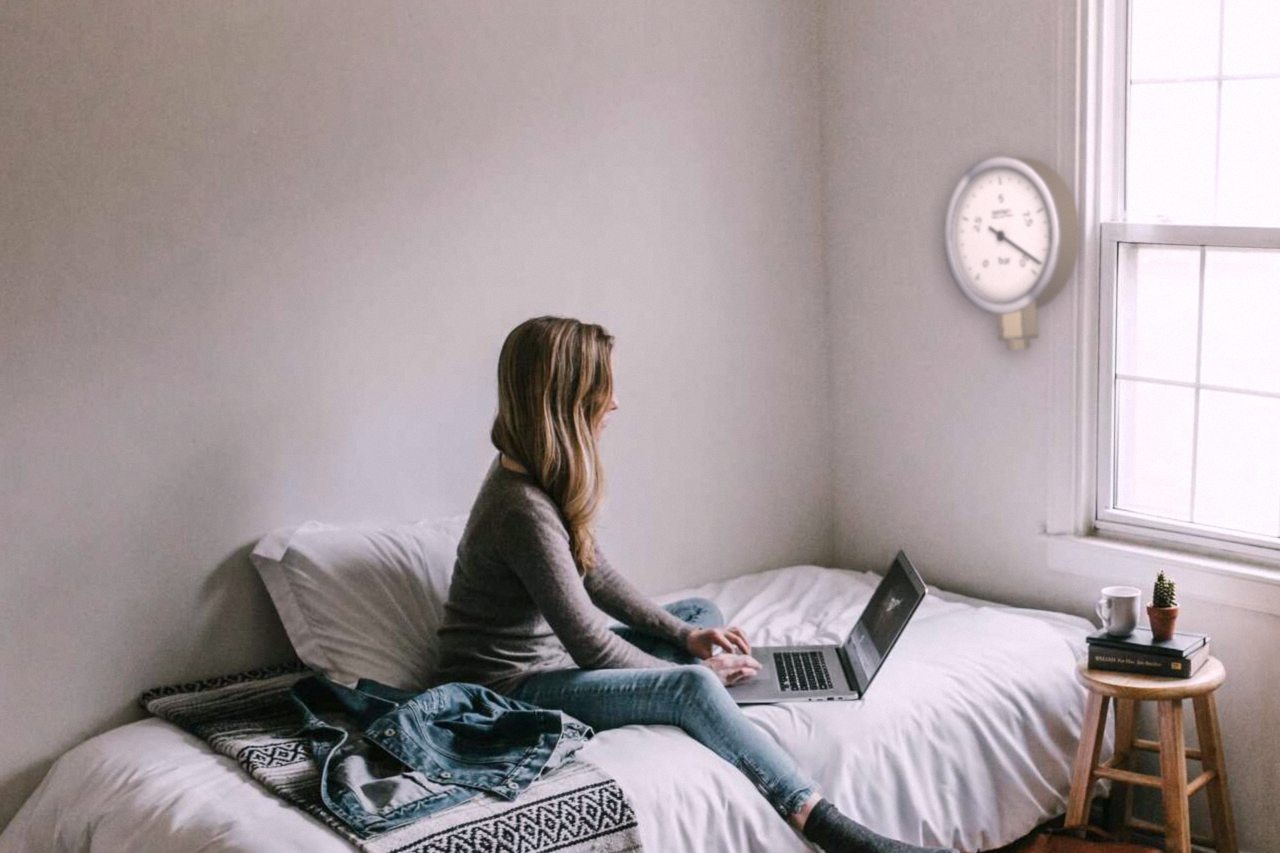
9.5 bar
